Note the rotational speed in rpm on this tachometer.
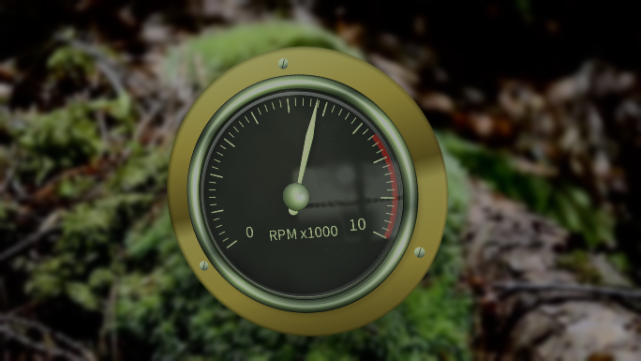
5800 rpm
